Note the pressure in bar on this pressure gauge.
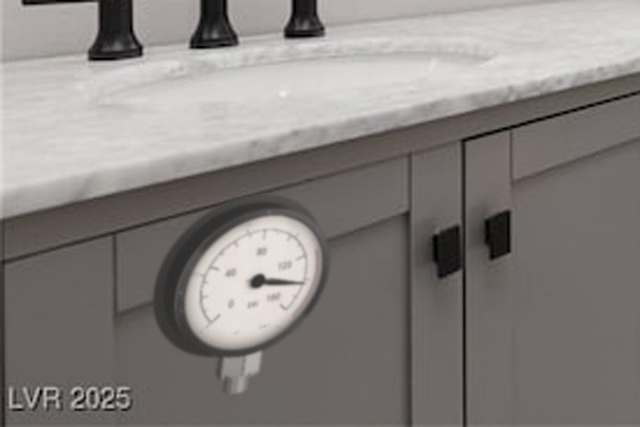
140 bar
